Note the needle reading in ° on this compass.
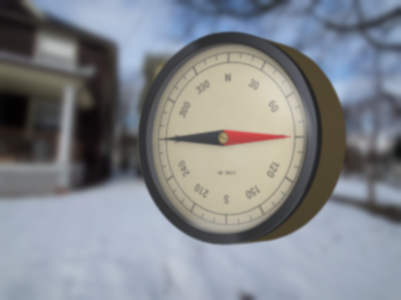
90 °
